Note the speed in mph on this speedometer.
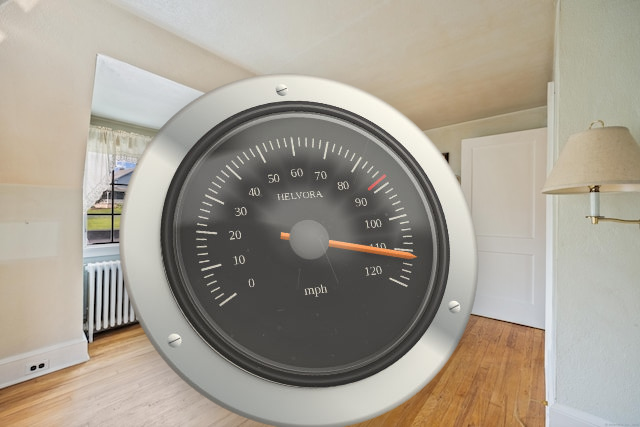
112 mph
